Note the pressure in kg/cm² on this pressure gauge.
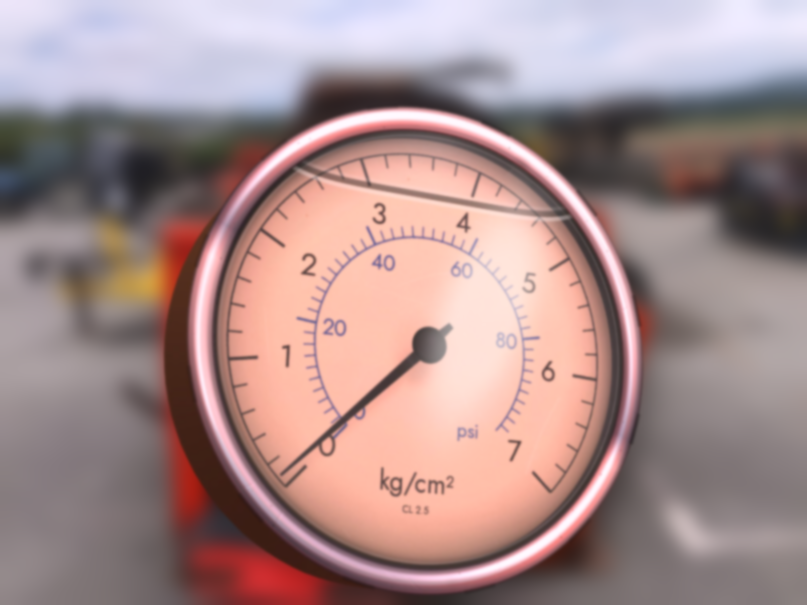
0.1 kg/cm²
